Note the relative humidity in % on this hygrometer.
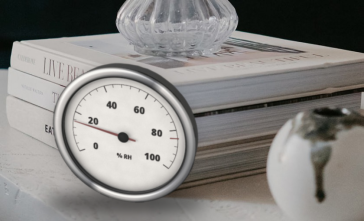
16 %
